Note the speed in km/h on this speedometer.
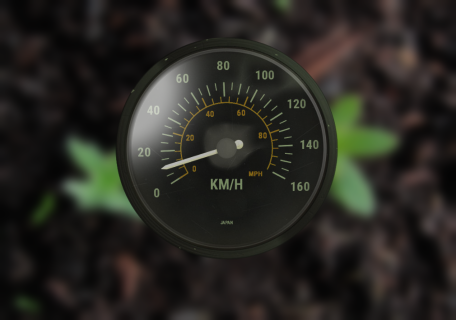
10 km/h
